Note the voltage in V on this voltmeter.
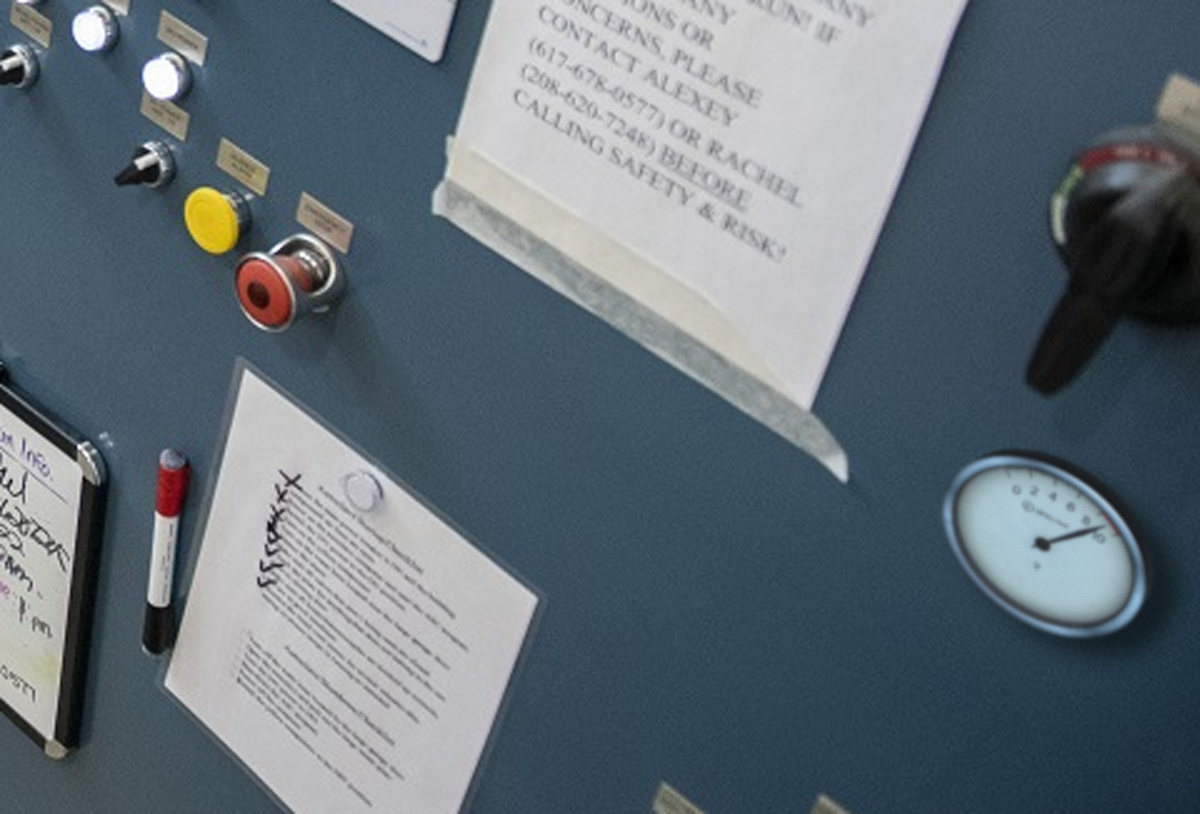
9 V
